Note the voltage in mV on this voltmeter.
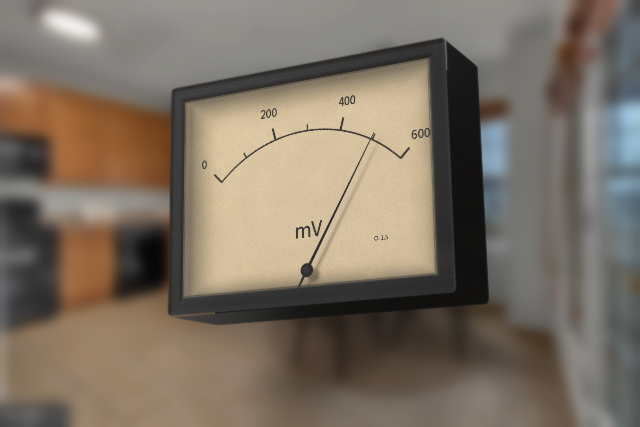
500 mV
